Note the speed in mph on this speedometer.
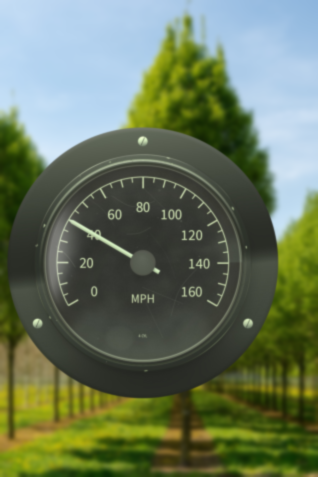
40 mph
